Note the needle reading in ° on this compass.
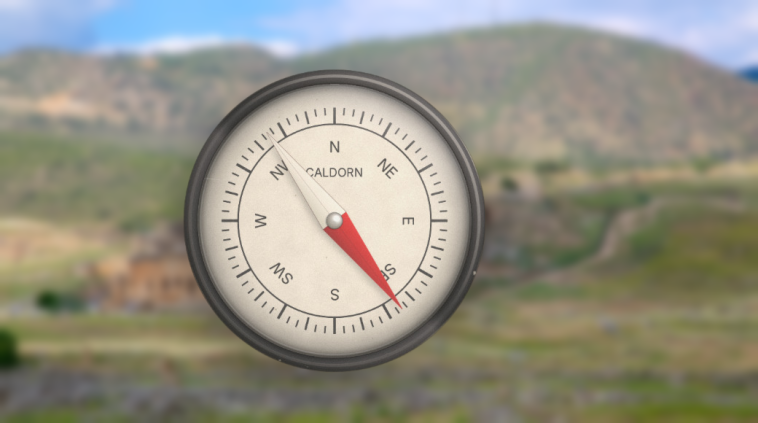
142.5 °
